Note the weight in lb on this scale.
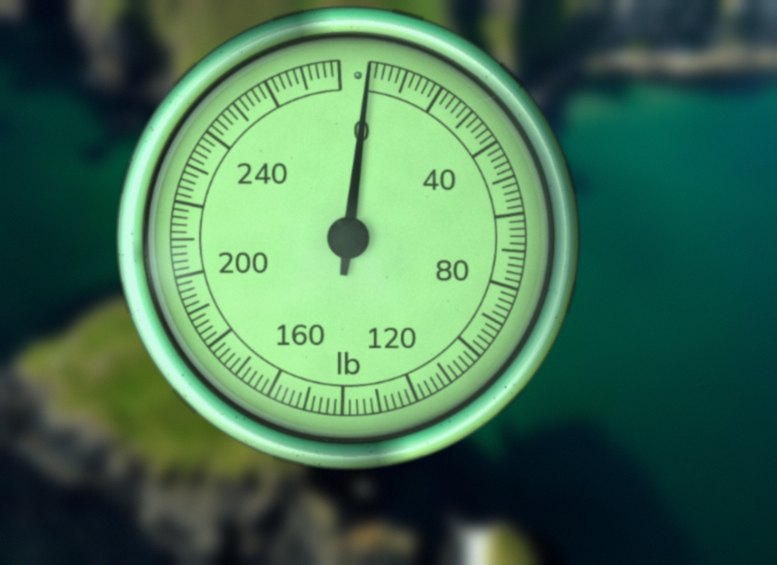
0 lb
